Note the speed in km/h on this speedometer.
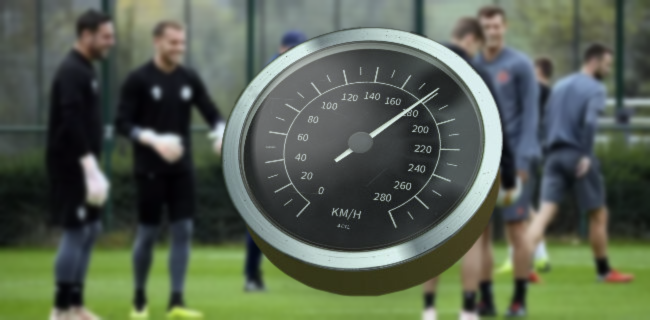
180 km/h
